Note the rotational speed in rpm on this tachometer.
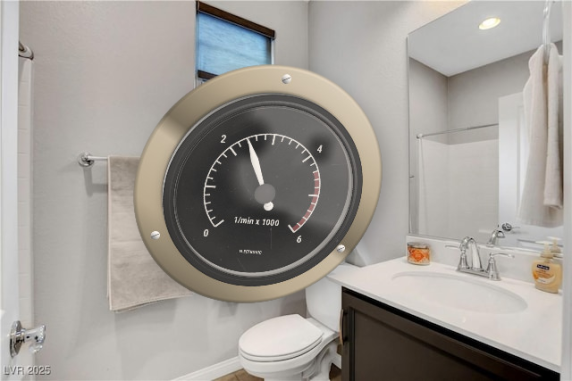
2400 rpm
